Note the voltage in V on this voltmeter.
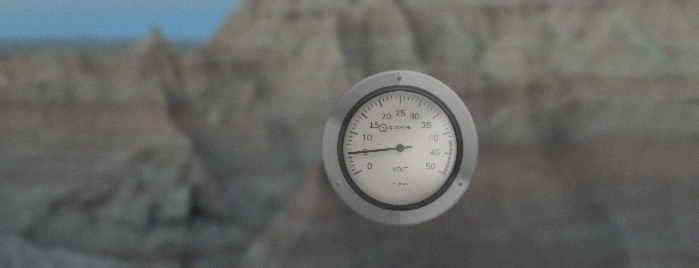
5 V
